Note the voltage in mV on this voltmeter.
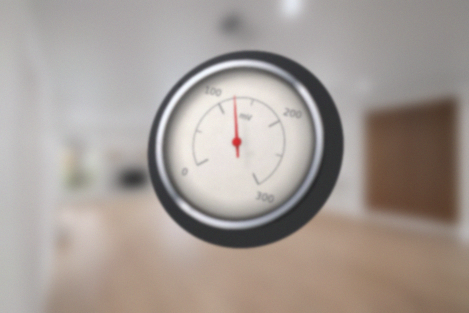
125 mV
